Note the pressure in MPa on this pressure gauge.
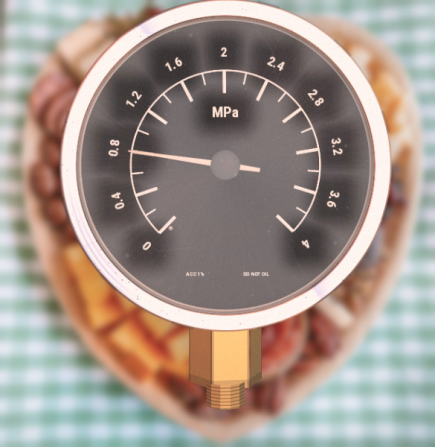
0.8 MPa
